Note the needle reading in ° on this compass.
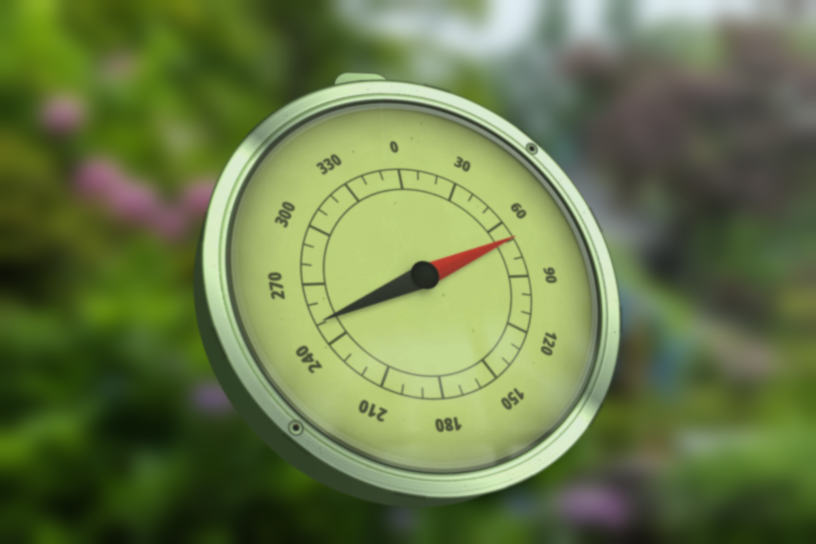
70 °
